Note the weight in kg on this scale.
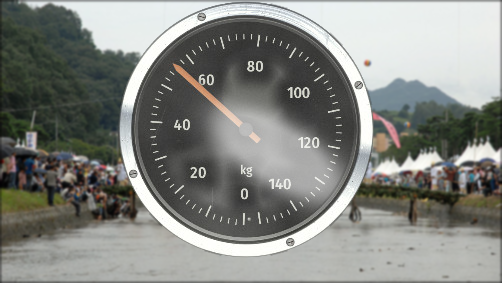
56 kg
